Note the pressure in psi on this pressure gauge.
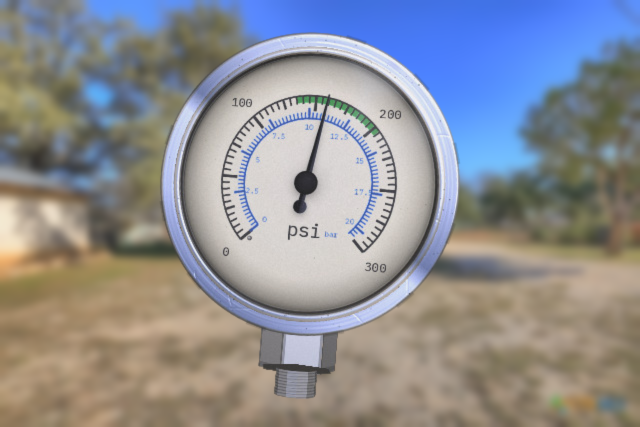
160 psi
